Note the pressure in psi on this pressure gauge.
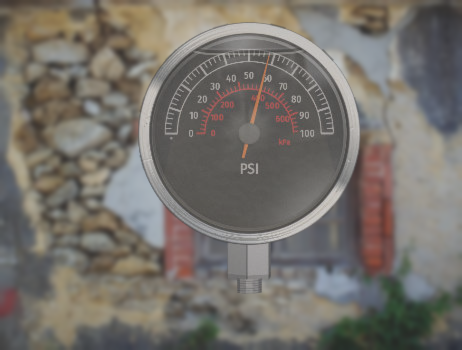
58 psi
